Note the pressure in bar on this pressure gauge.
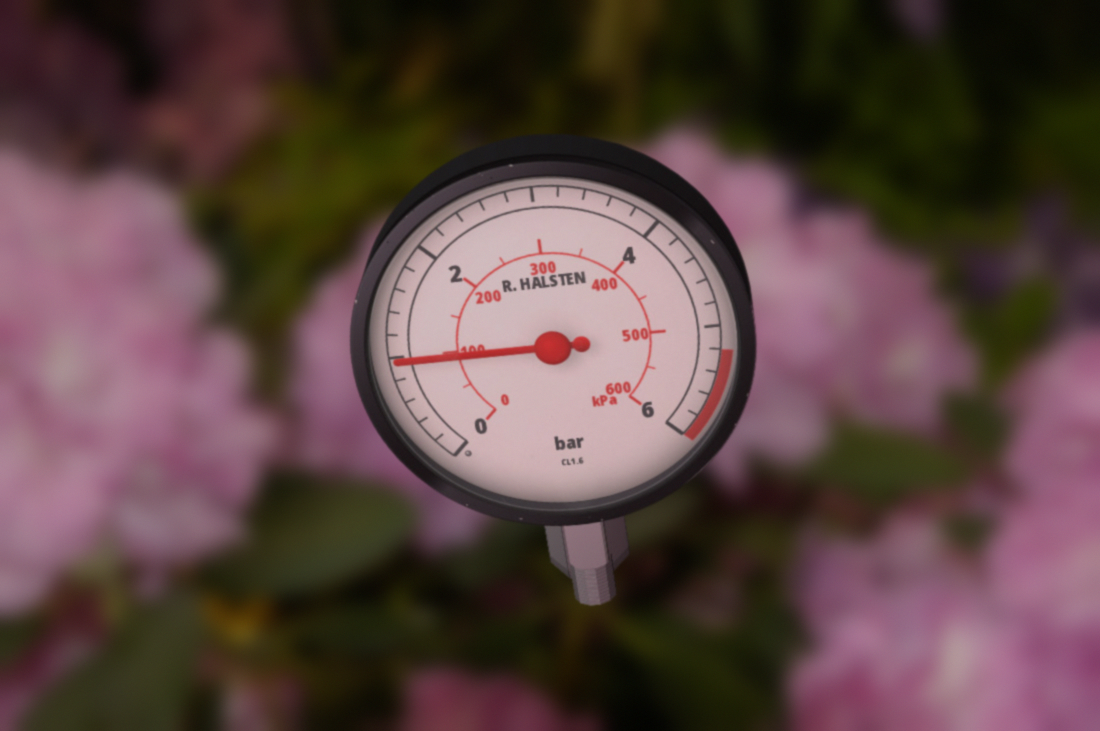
1 bar
